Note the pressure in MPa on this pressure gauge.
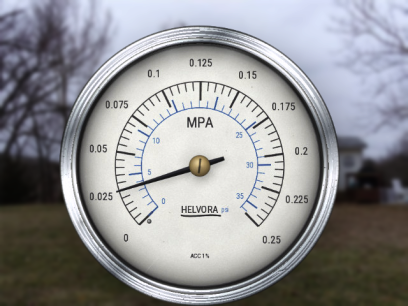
0.025 MPa
